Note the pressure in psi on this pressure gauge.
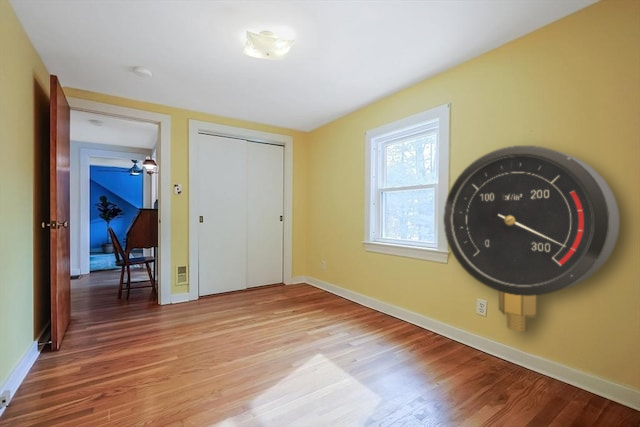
280 psi
